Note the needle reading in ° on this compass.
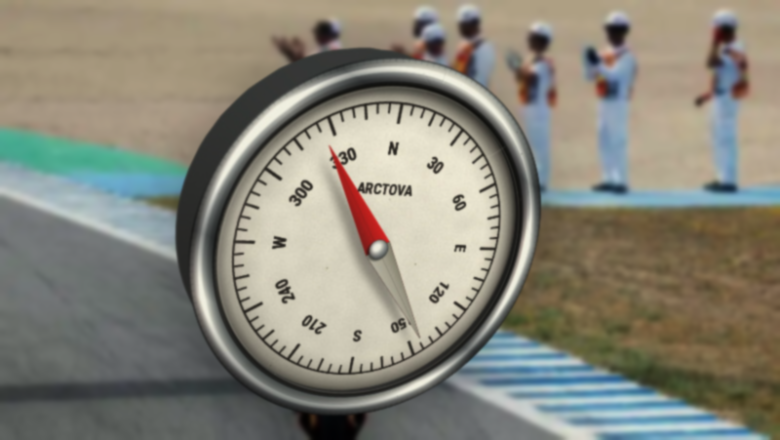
325 °
